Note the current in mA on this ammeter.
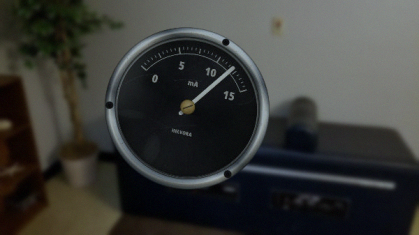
12 mA
